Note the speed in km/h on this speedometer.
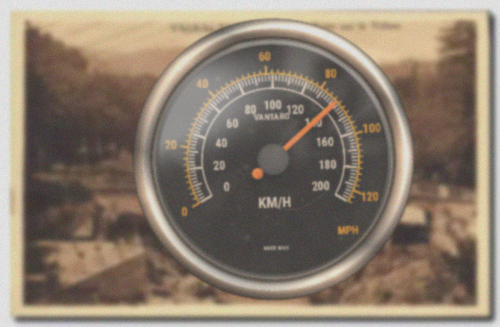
140 km/h
